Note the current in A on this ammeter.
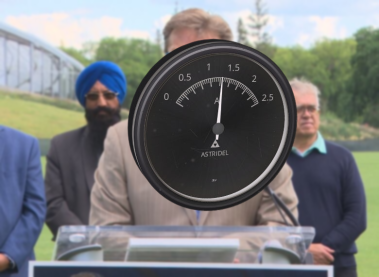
1.25 A
